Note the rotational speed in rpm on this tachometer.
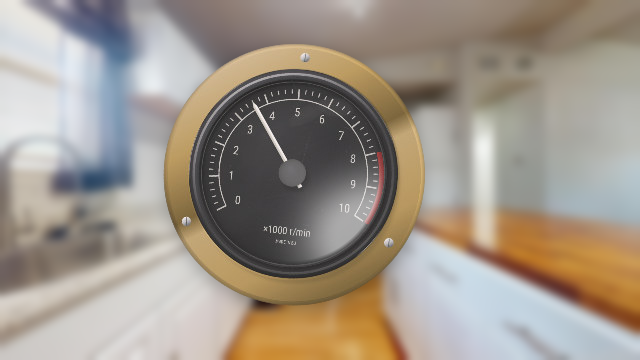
3600 rpm
